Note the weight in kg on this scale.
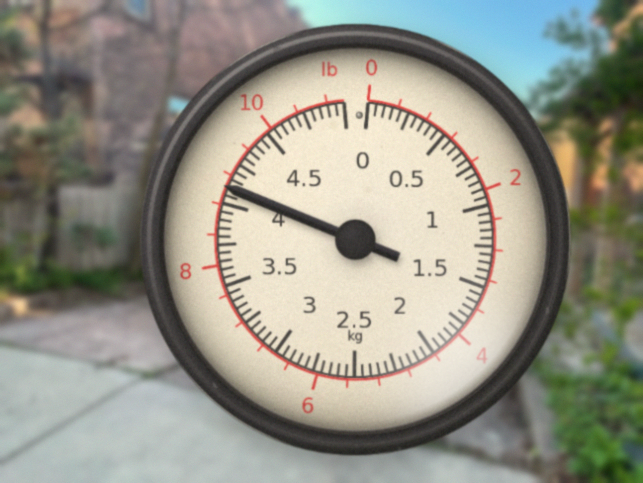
4.1 kg
